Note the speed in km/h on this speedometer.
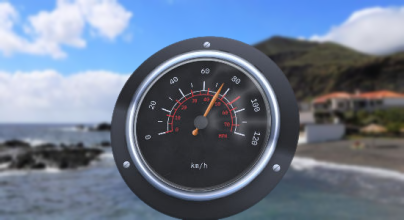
75 km/h
